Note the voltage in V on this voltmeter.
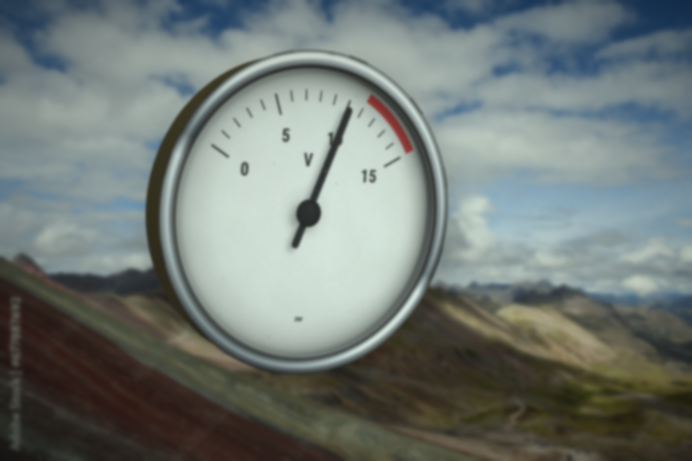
10 V
